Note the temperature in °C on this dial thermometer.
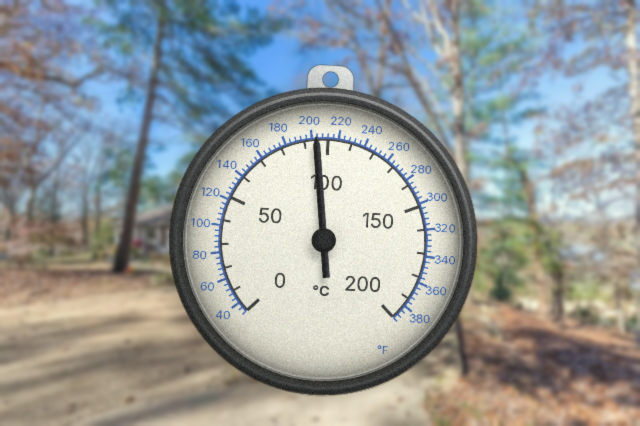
95 °C
